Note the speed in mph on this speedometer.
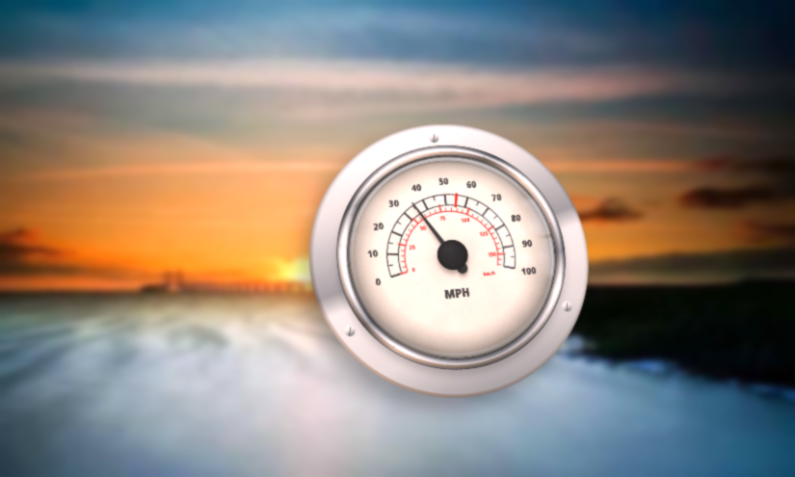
35 mph
